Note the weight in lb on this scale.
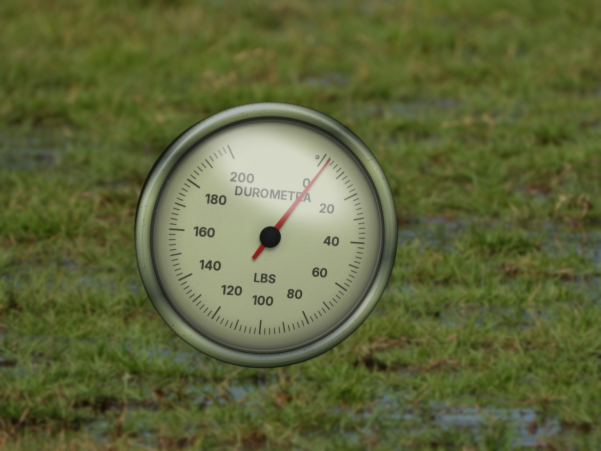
2 lb
